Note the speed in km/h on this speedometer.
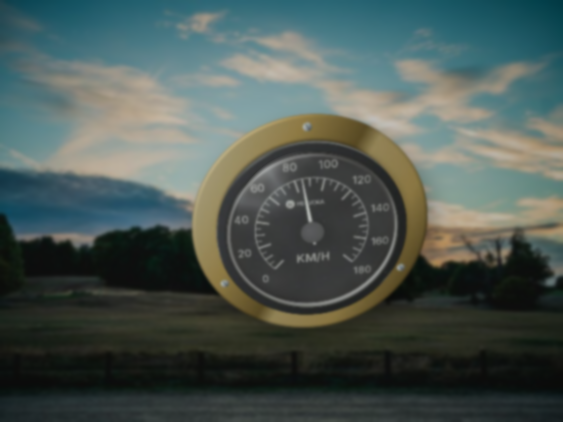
85 km/h
